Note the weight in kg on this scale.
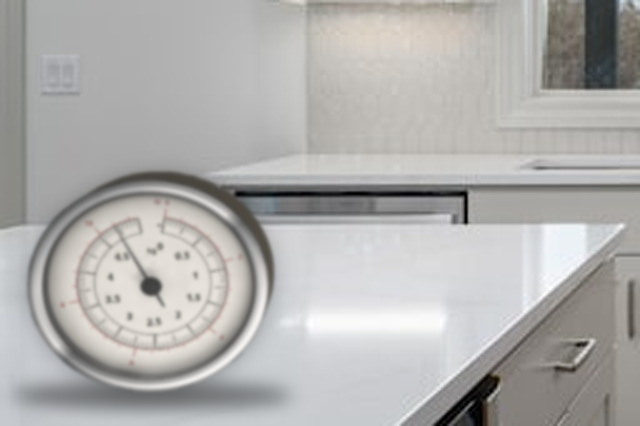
4.75 kg
